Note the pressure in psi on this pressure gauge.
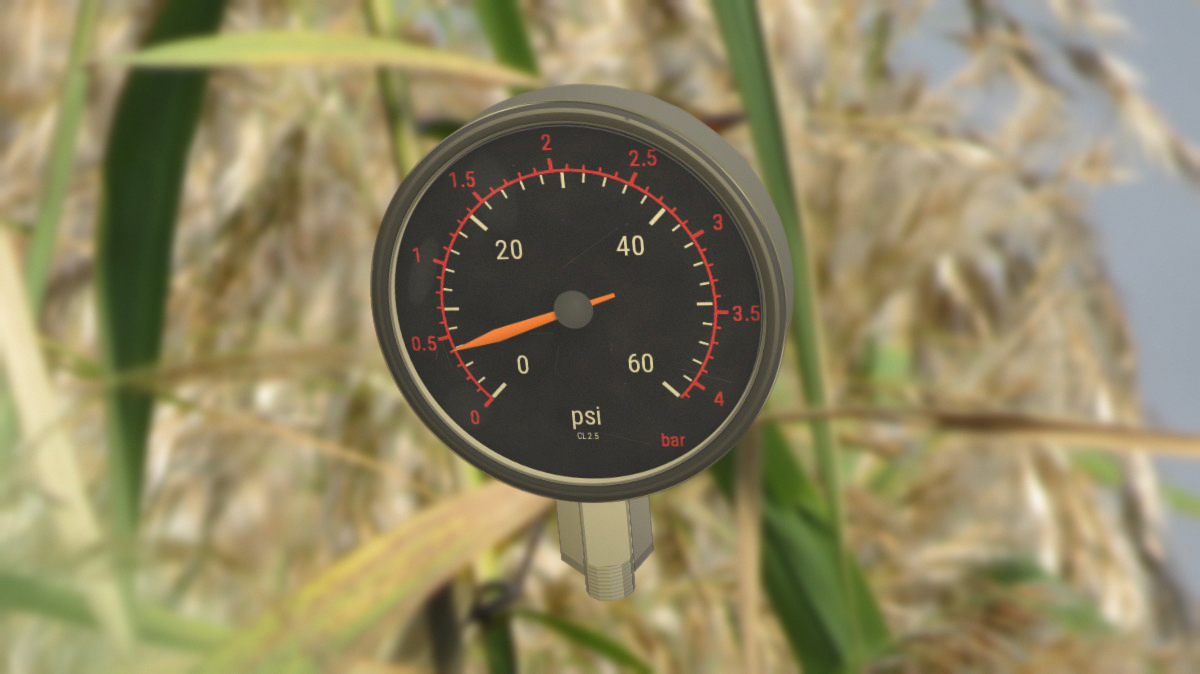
6 psi
